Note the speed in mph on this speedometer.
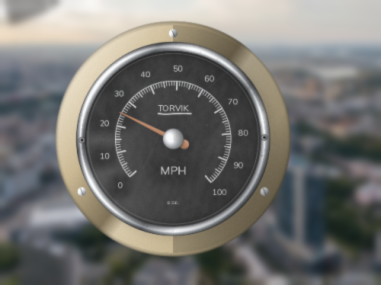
25 mph
